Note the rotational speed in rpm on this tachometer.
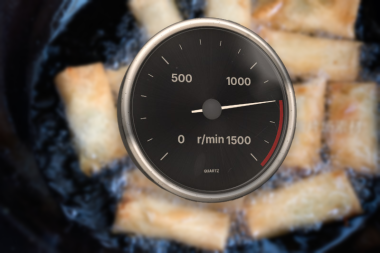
1200 rpm
